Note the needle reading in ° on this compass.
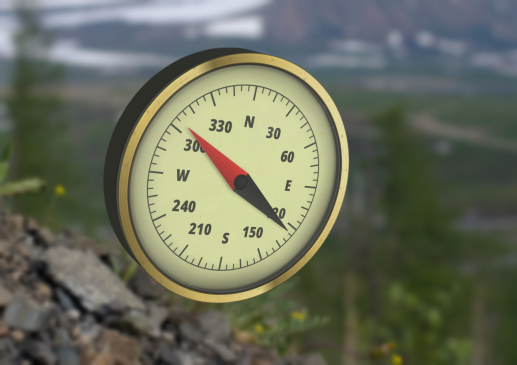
305 °
